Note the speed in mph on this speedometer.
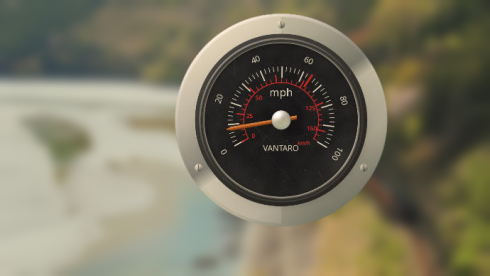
8 mph
